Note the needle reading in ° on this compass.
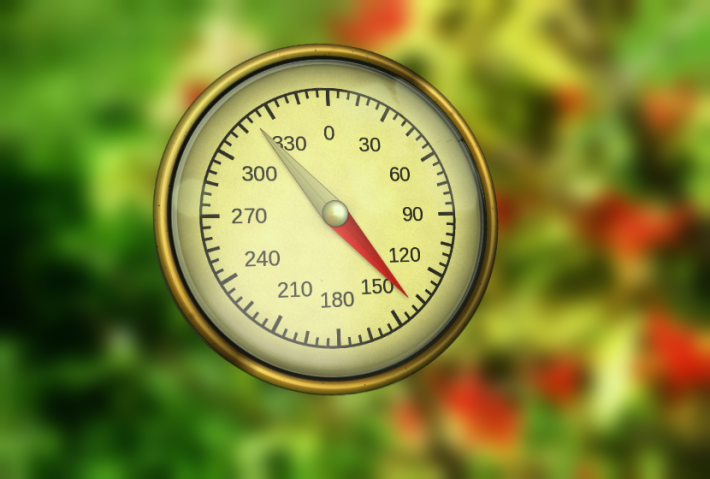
140 °
